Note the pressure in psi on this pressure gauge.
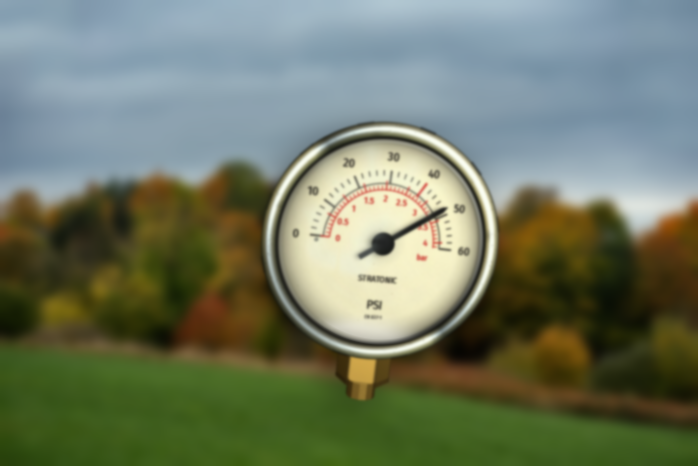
48 psi
